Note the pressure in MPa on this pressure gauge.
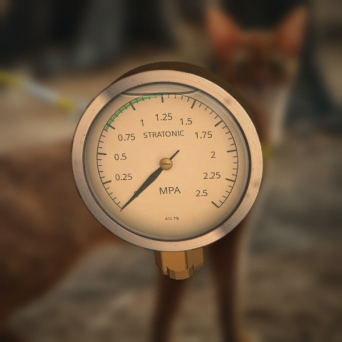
0 MPa
